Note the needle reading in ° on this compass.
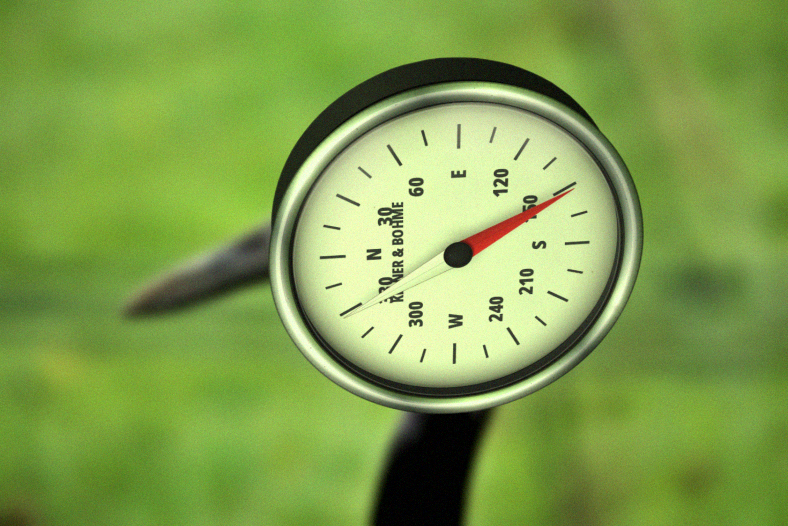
150 °
